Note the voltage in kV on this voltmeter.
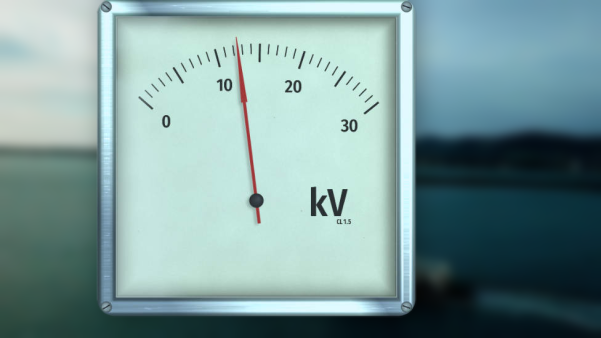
12.5 kV
